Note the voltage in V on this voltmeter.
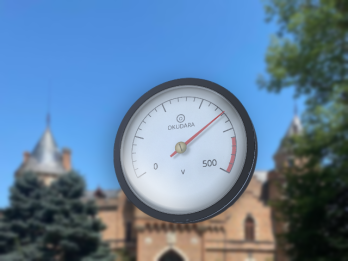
360 V
